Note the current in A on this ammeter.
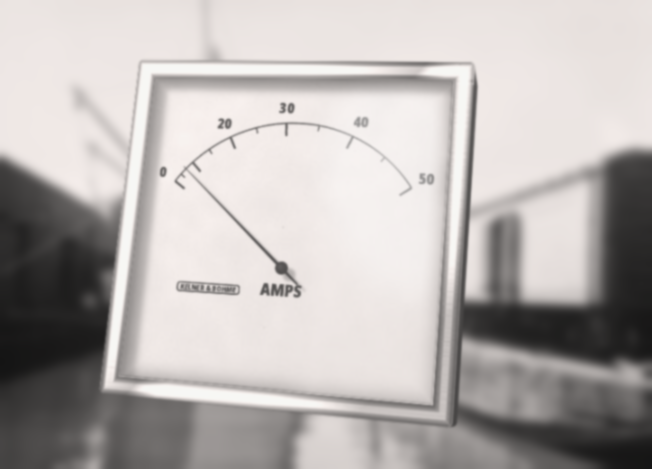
7.5 A
